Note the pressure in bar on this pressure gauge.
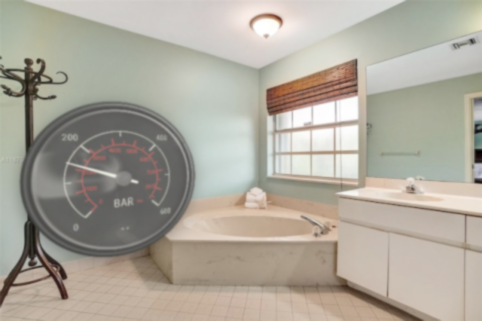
150 bar
